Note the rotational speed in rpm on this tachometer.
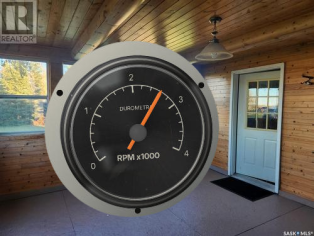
2600 rpm
